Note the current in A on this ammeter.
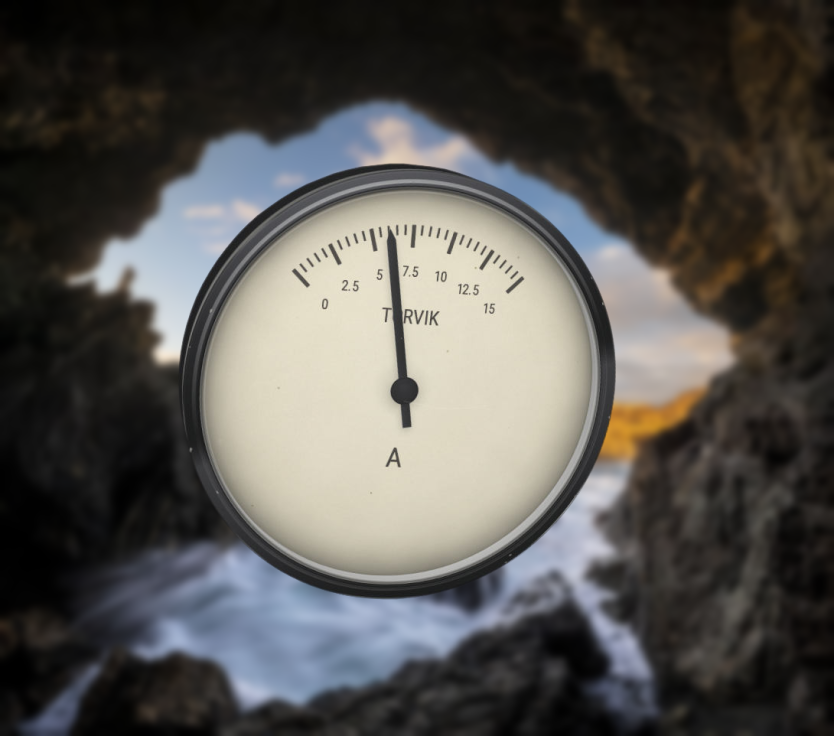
6 A
